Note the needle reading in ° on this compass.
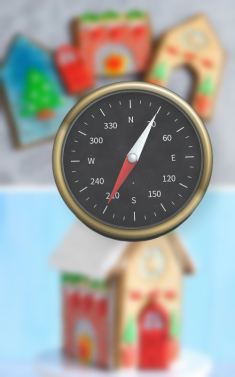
210 °
